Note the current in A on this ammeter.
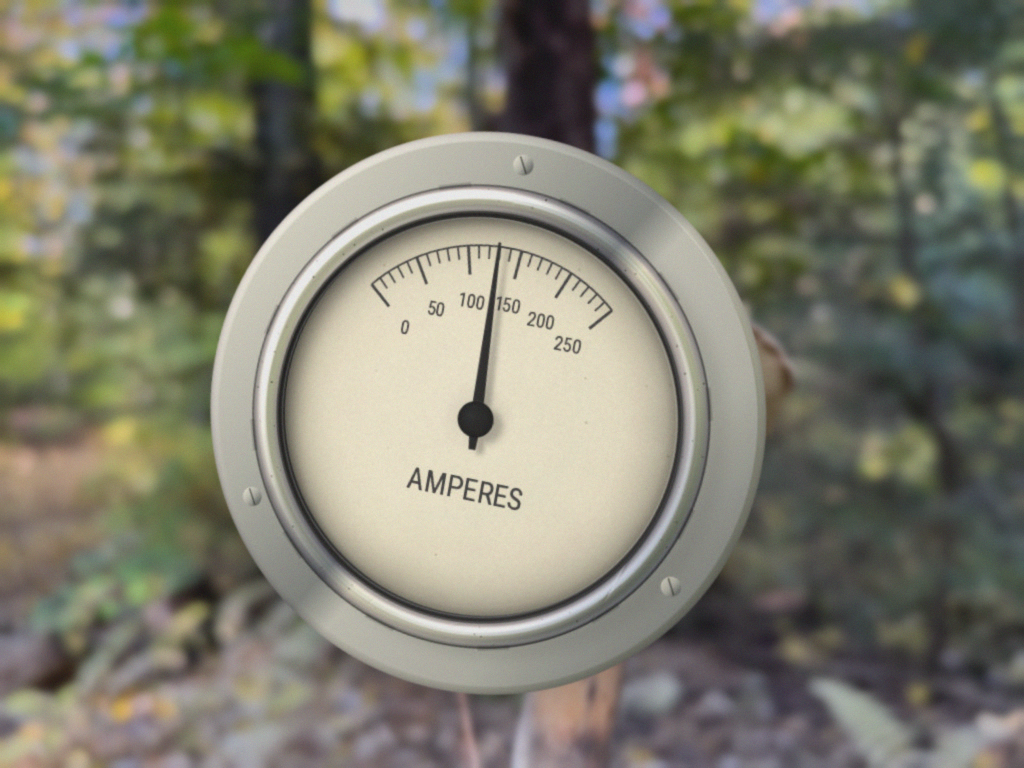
130 A
